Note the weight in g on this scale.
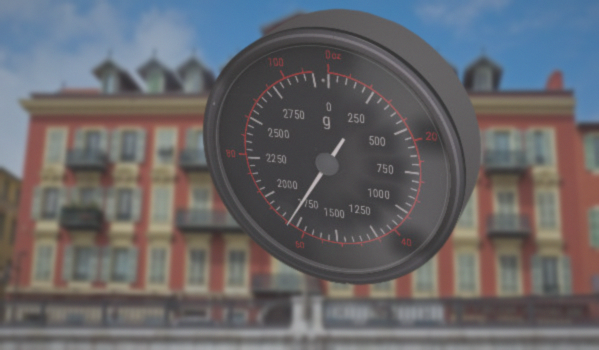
1800 g
